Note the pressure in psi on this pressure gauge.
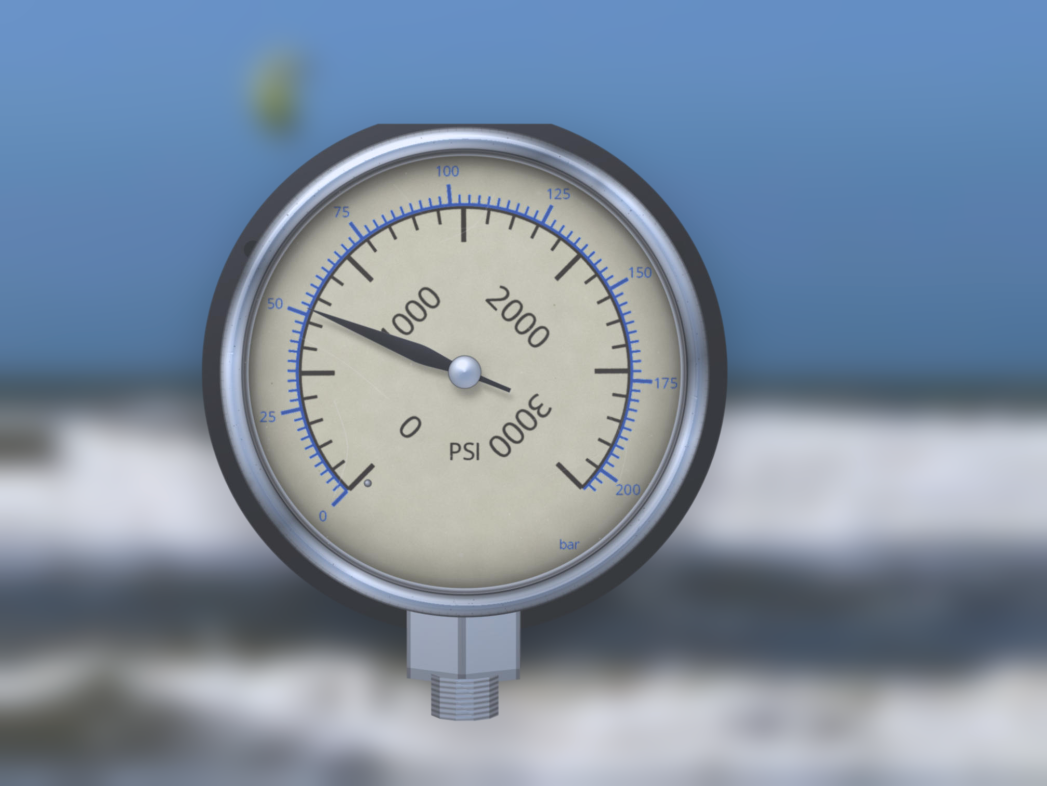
750 psi
